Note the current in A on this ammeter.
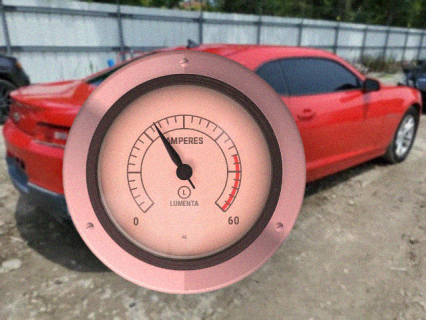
23 A
